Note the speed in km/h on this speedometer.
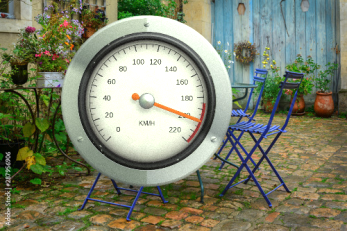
200 km/h
